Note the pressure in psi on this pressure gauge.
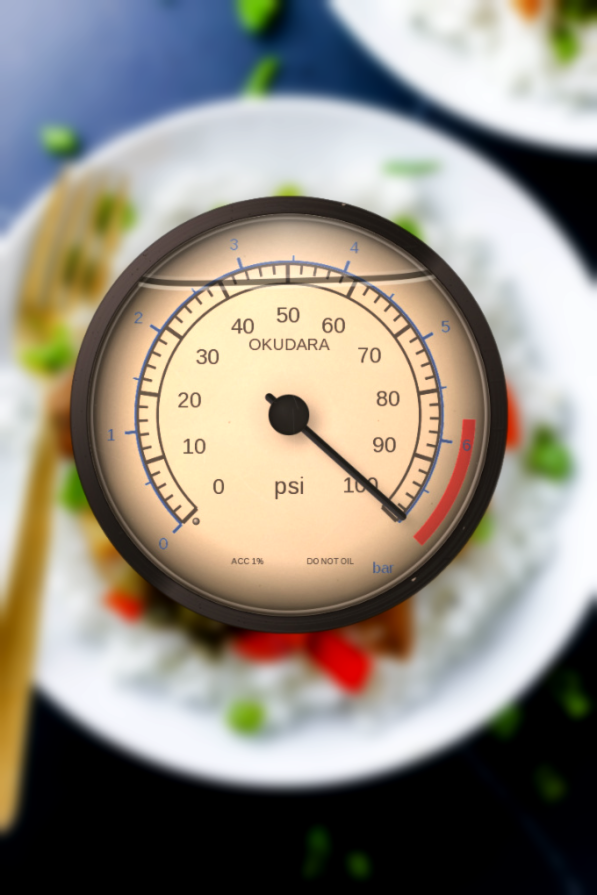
99 psi
